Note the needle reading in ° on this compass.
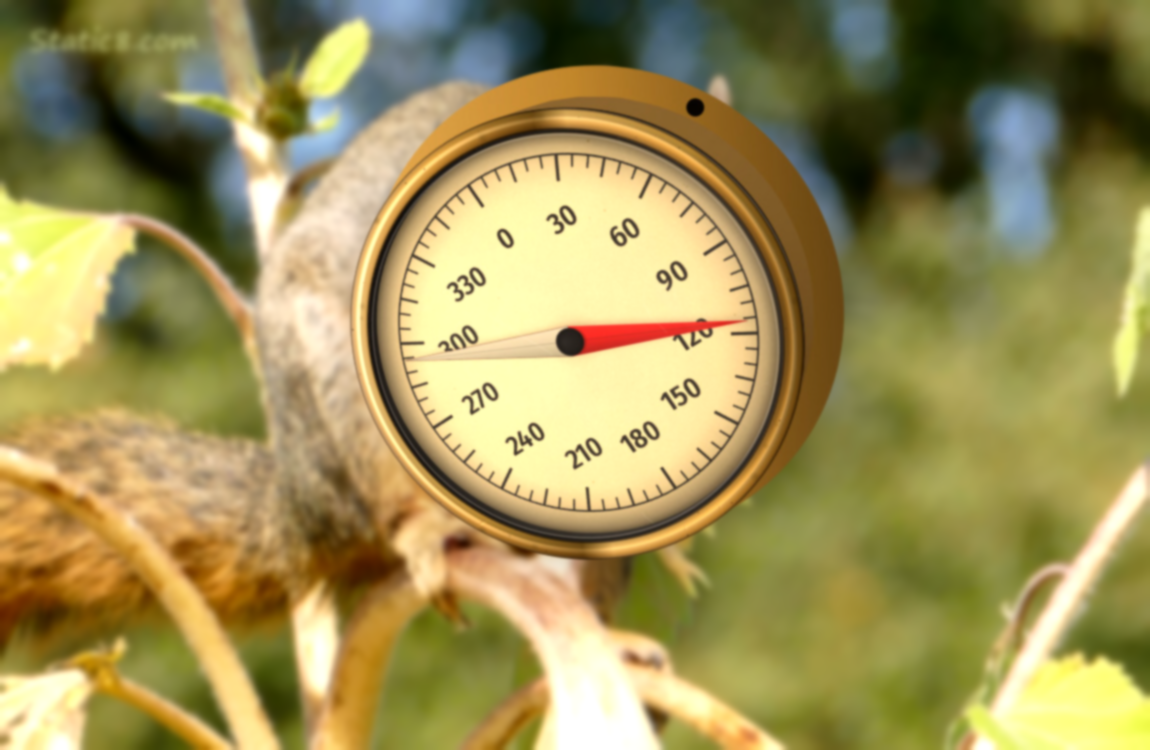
115 °
